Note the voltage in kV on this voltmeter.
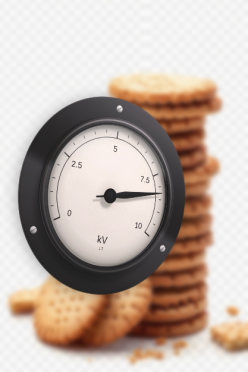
8.25 kV
